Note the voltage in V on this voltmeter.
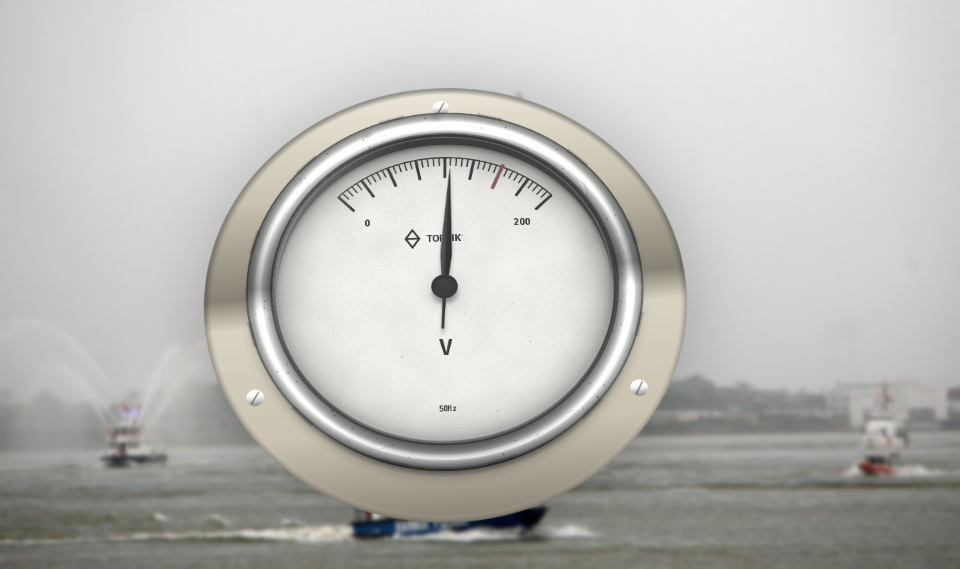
105 V
